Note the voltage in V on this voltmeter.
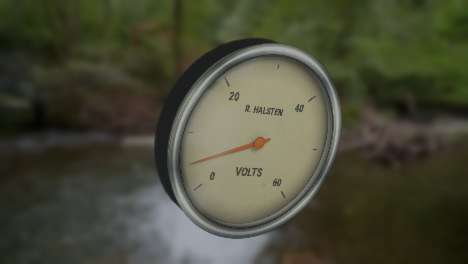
5 V
